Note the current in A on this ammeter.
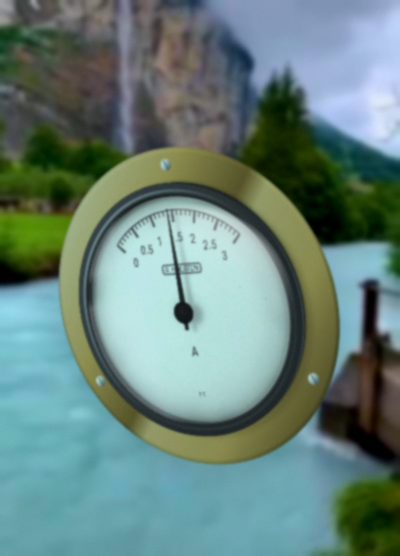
1.5 A
